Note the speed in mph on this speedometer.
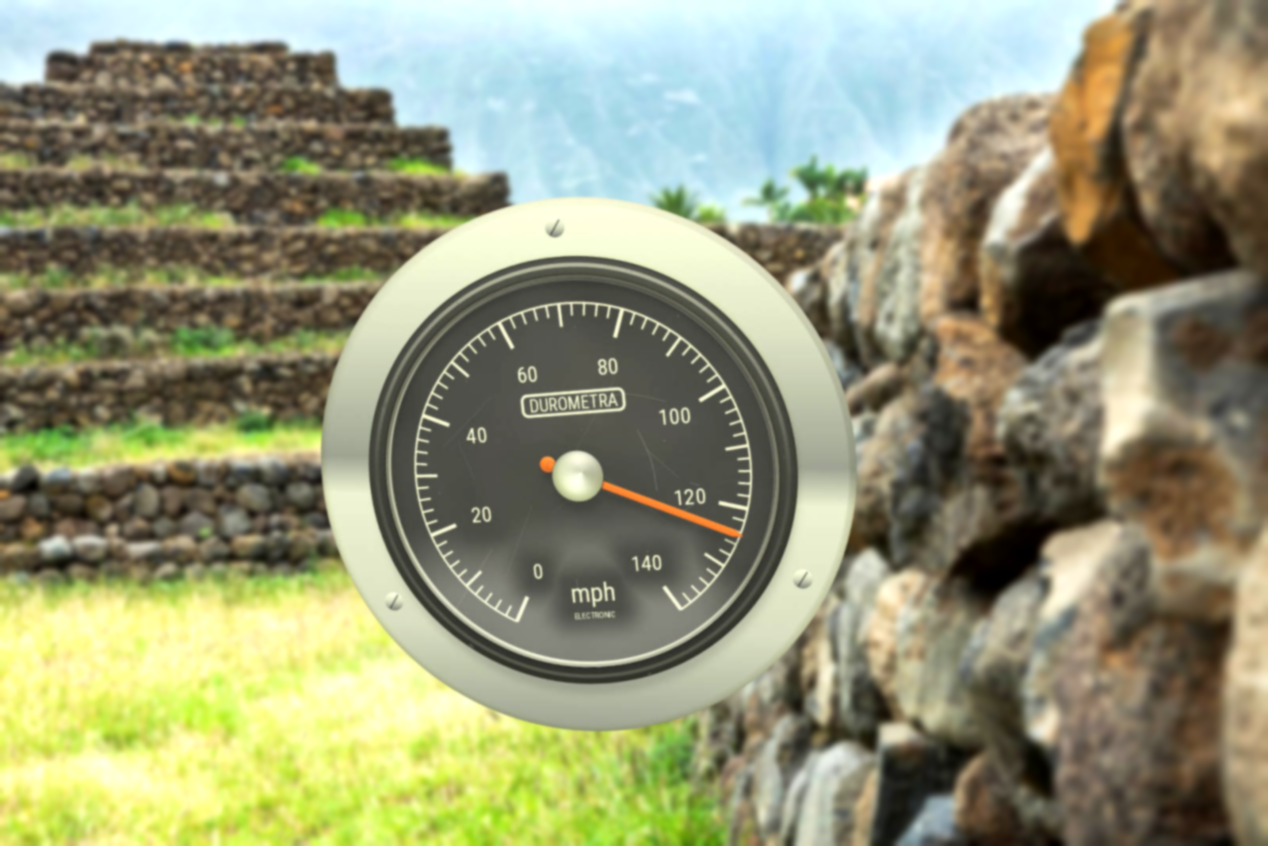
124 mph
